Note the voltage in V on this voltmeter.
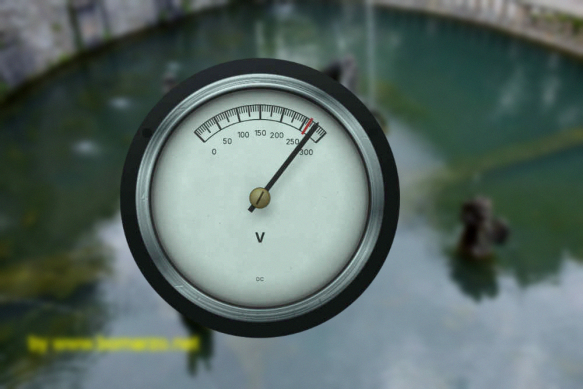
275 V
